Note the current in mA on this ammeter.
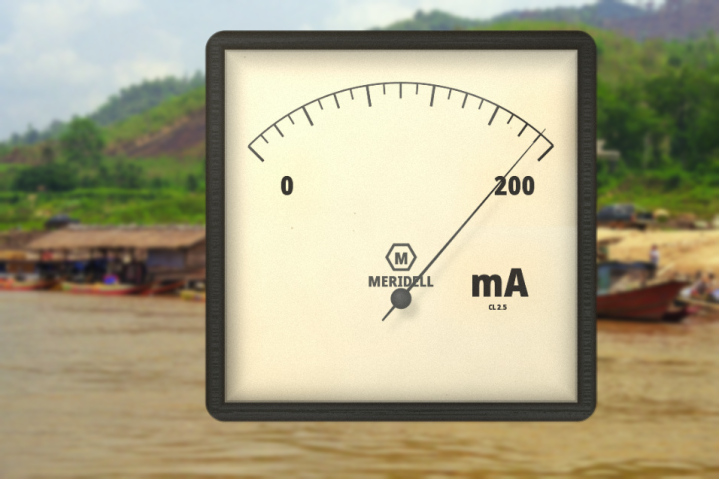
190 mA
